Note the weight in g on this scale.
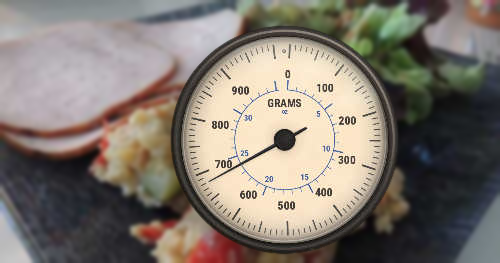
680 g
